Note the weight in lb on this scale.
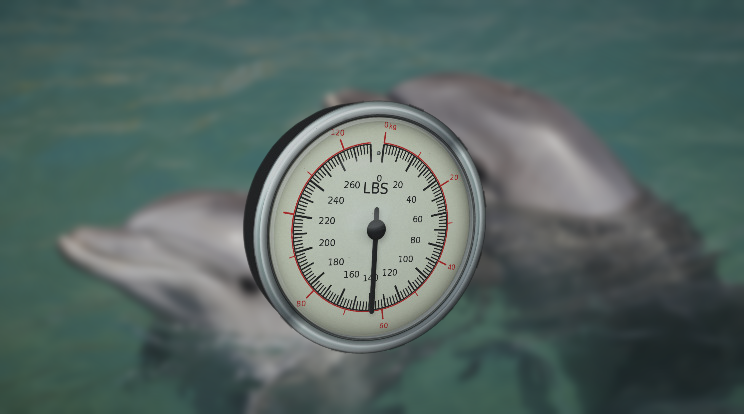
140 lb
